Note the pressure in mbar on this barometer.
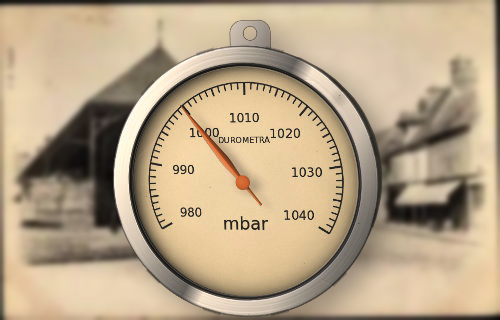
1000 mbar
